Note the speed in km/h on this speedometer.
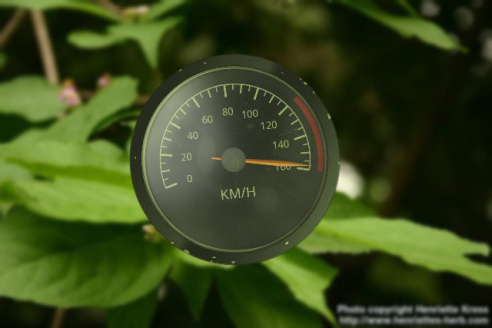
157.5 km/h
